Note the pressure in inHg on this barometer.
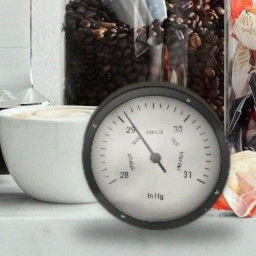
29.1 inHg
